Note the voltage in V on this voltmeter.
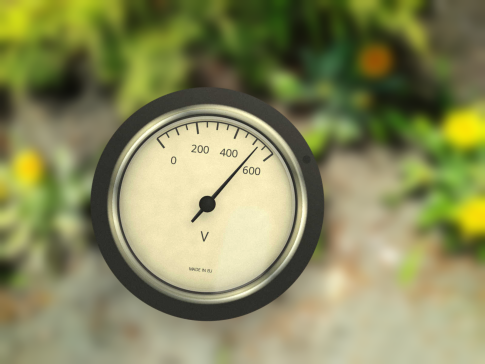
525 V
